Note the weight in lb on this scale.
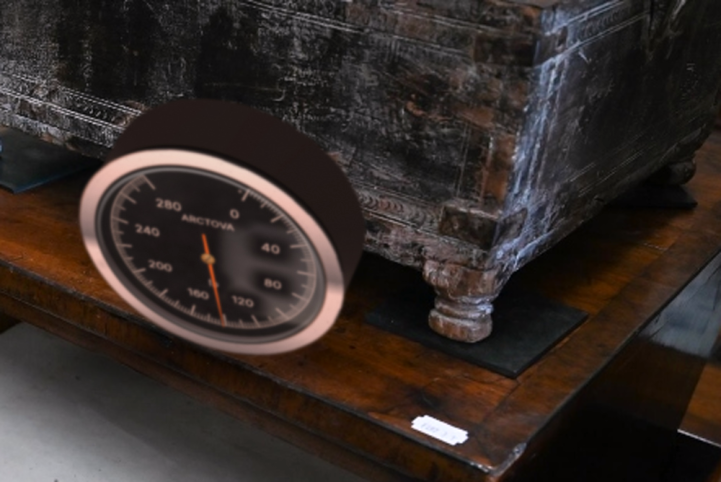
140 lb
